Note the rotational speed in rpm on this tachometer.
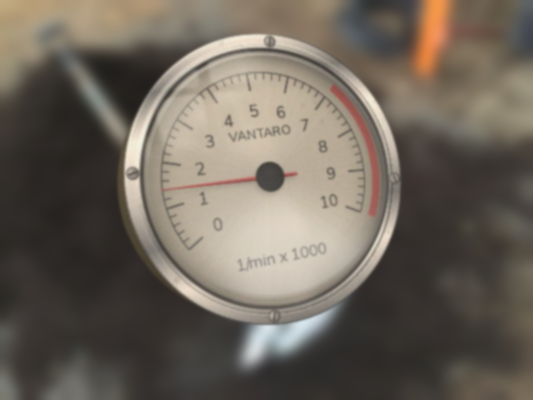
1400 rpm
